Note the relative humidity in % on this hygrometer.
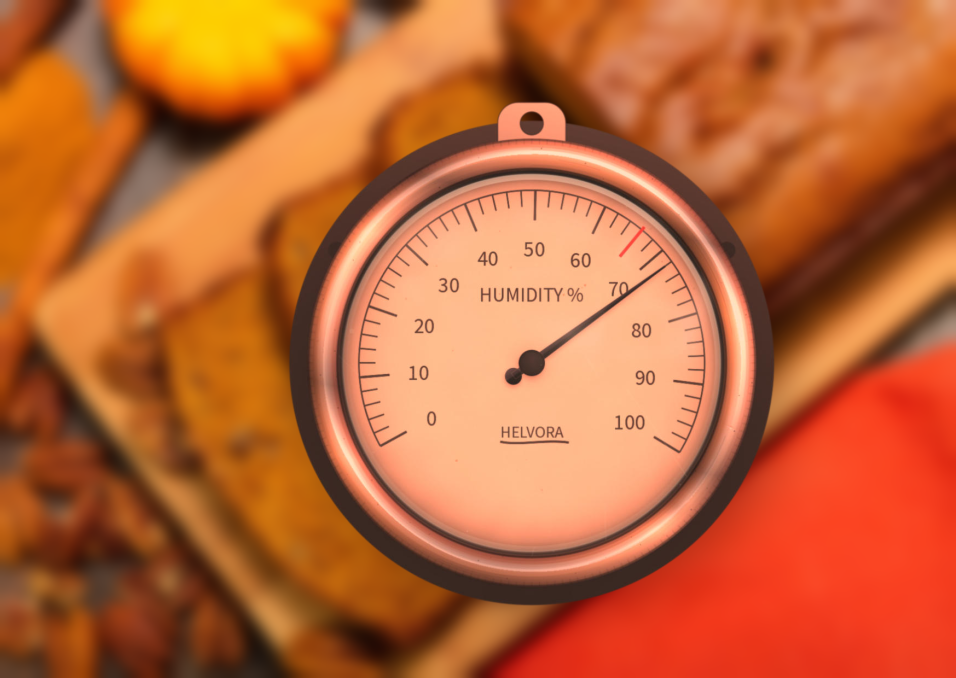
72 %
